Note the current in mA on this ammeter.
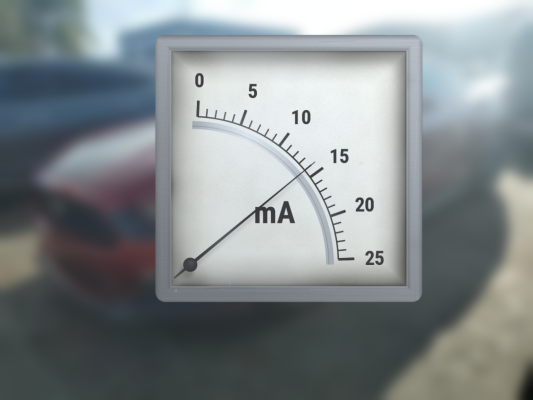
14 mA
